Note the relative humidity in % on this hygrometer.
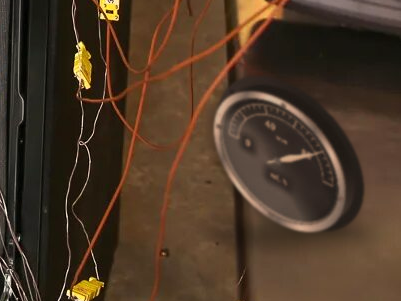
80 %
